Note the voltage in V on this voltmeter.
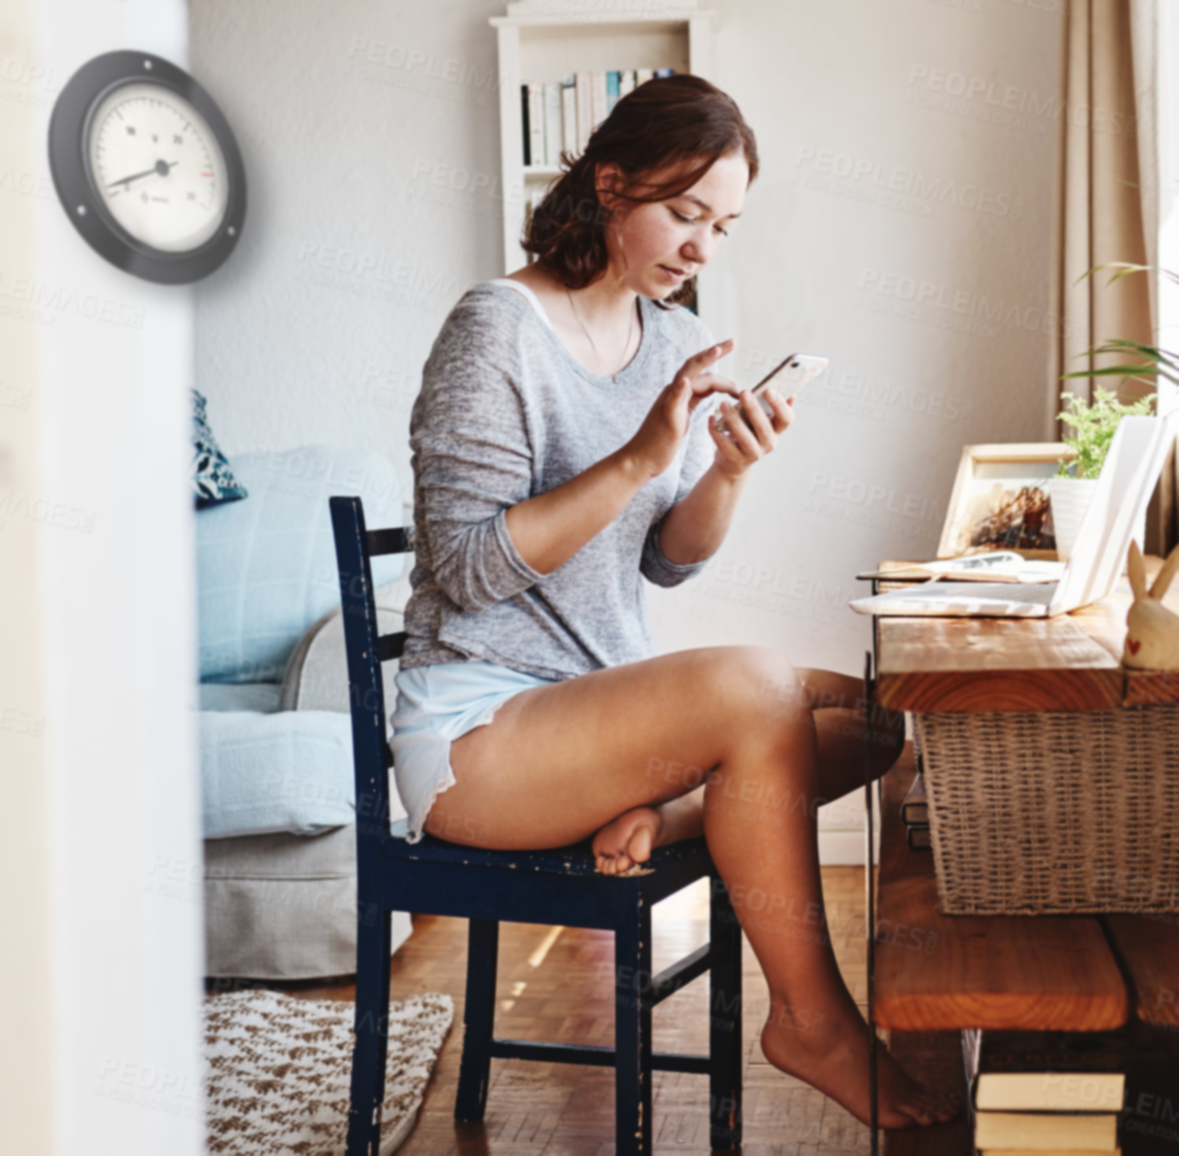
1 V
